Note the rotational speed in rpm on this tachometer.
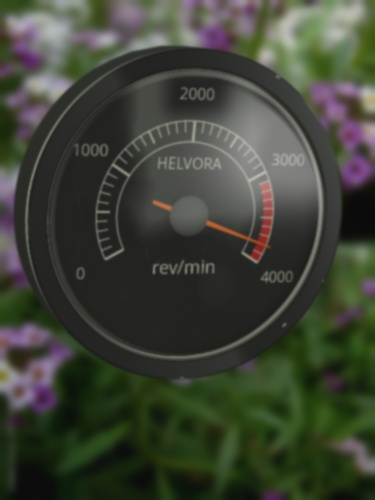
3800 rpm
